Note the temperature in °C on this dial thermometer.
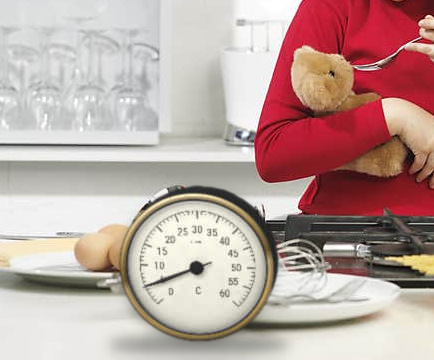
5 °C
